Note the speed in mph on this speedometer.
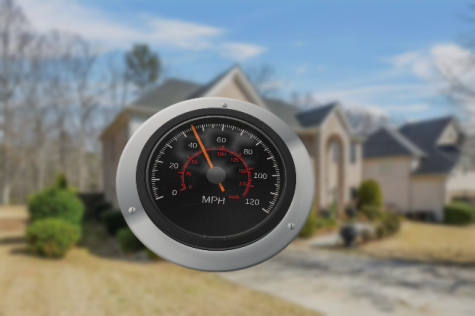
45 mph
